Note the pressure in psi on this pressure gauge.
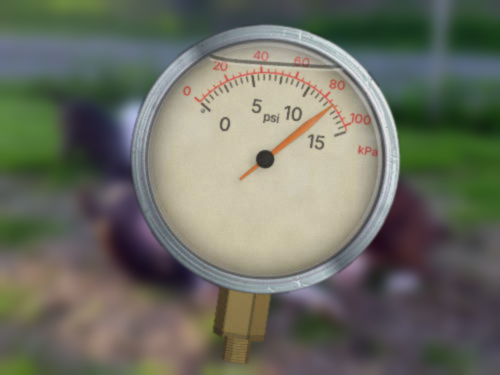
12.5 psi
